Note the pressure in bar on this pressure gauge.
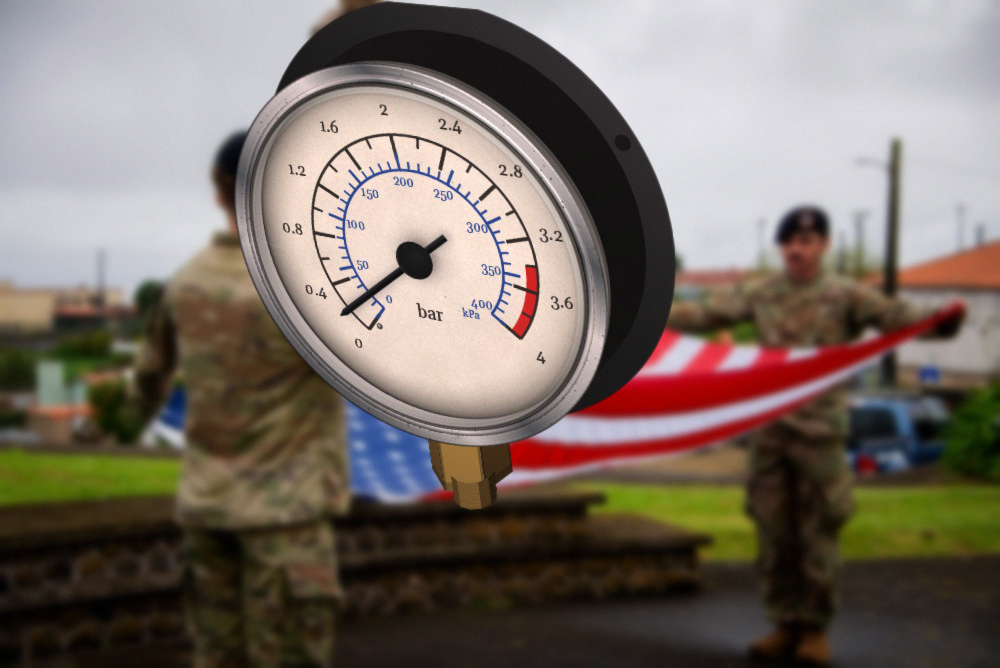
0.2 bar
